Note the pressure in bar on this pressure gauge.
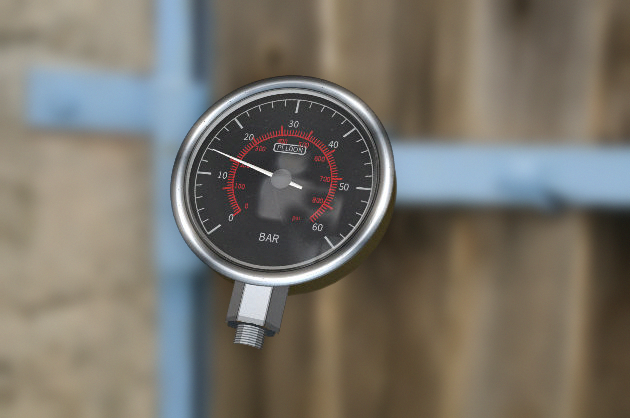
14 bar
